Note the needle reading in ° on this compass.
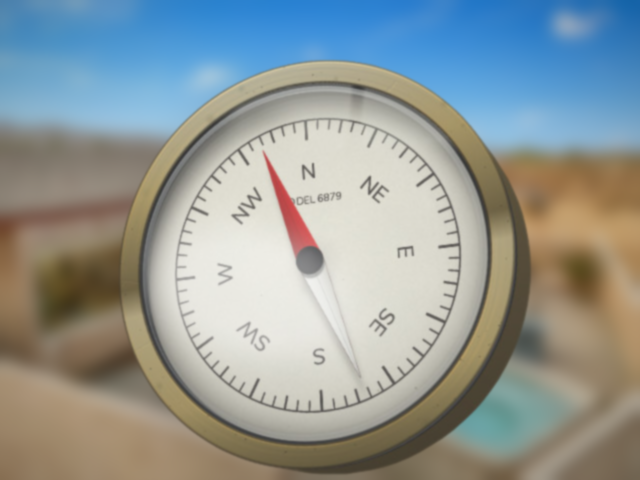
340 °
